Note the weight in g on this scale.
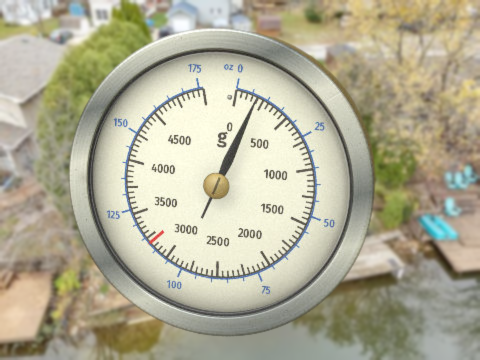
200 g
